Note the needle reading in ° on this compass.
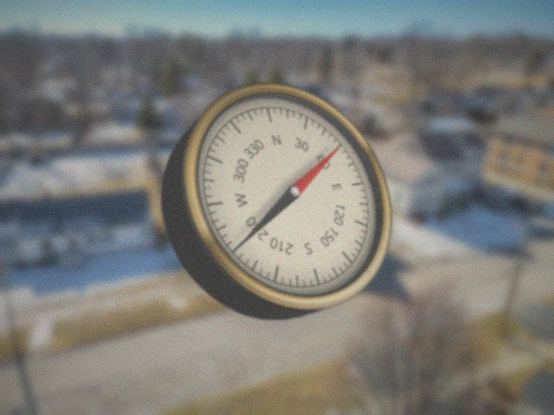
60 °
